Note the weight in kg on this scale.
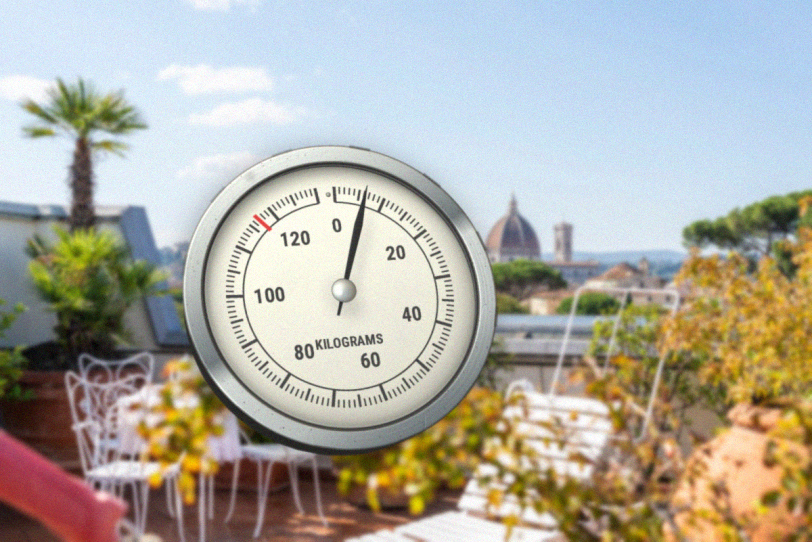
6 kg
